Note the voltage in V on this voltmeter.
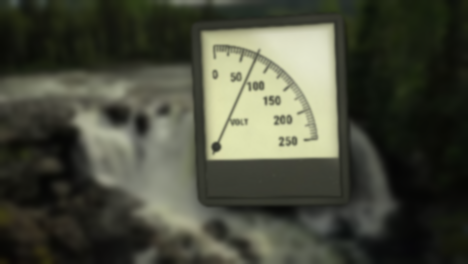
75 V
